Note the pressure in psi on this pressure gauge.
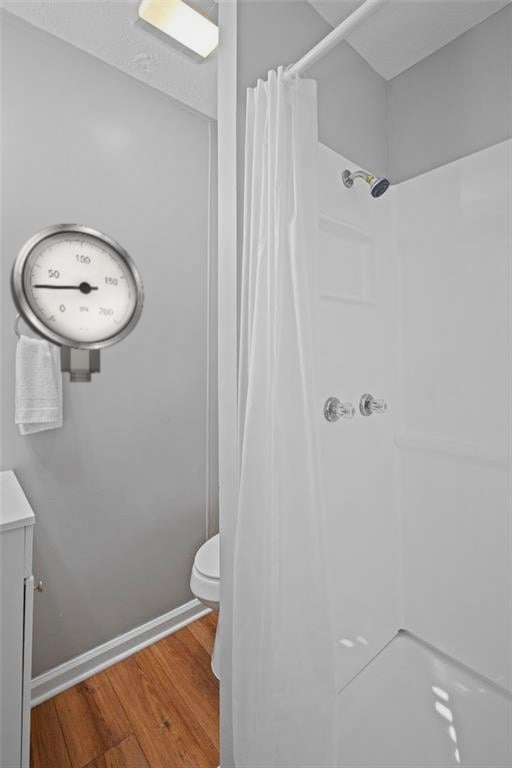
30 psi
